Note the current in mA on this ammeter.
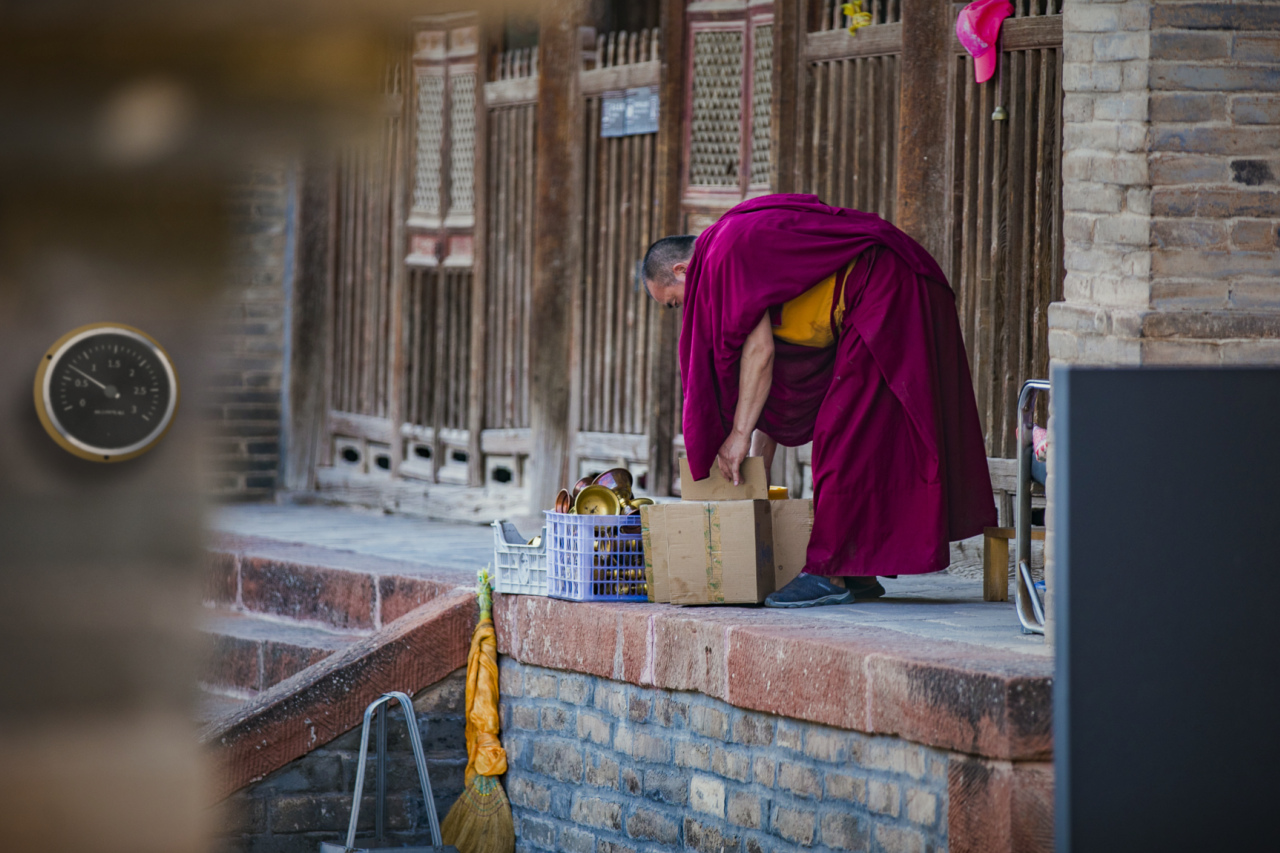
0.7 mA
